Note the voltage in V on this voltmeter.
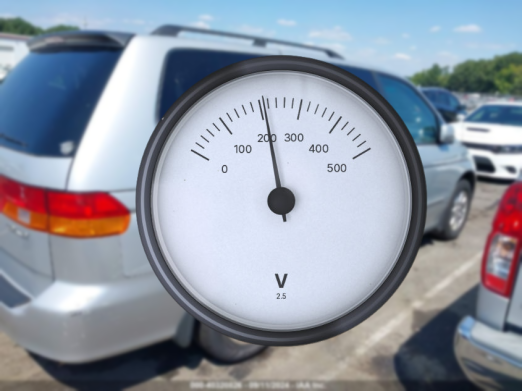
210 V
